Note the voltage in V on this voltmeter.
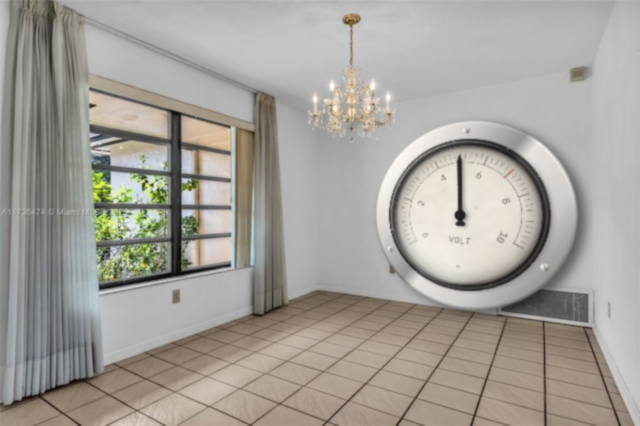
5 V
